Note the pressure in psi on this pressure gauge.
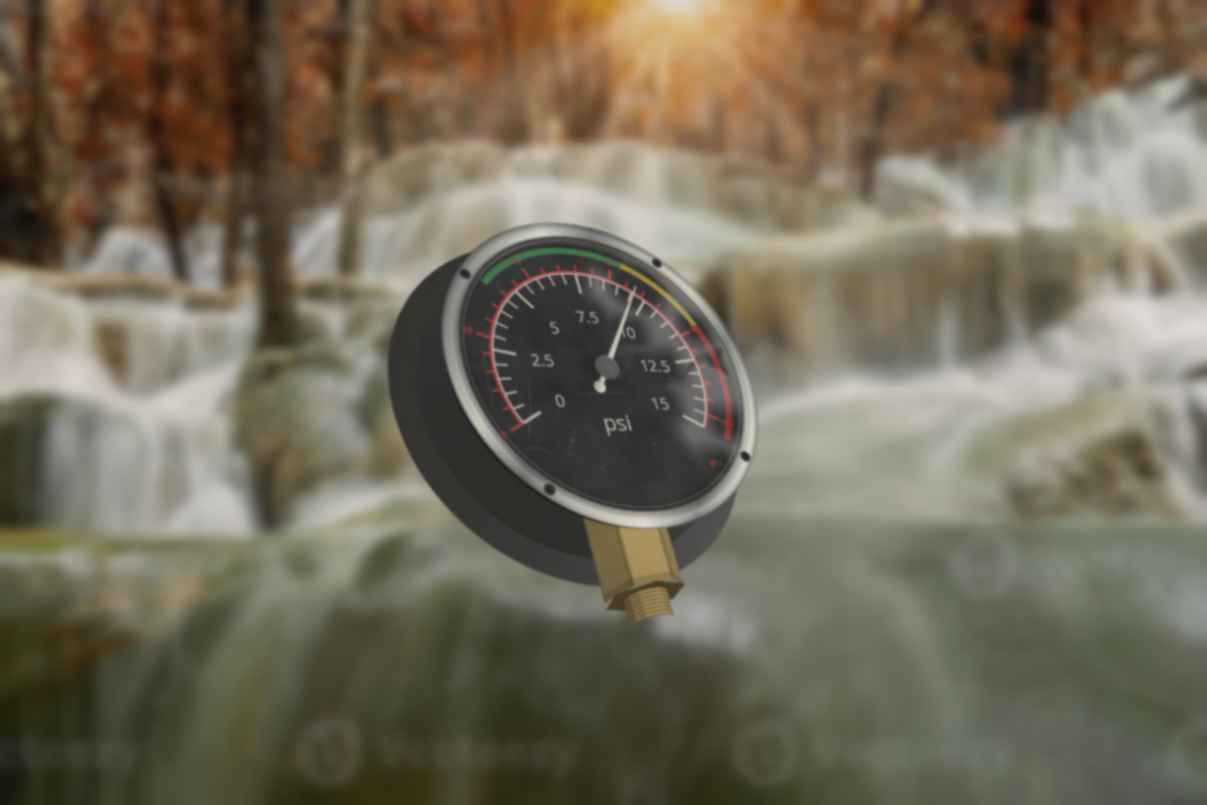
9.5 psi
